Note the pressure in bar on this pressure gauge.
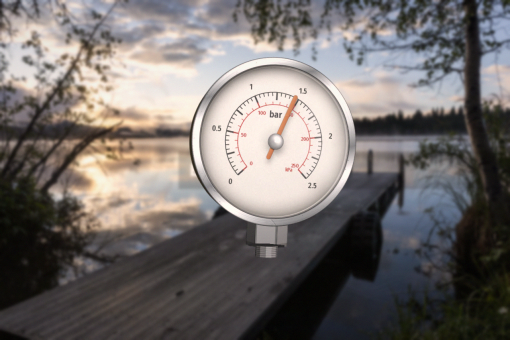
1.45 bar
